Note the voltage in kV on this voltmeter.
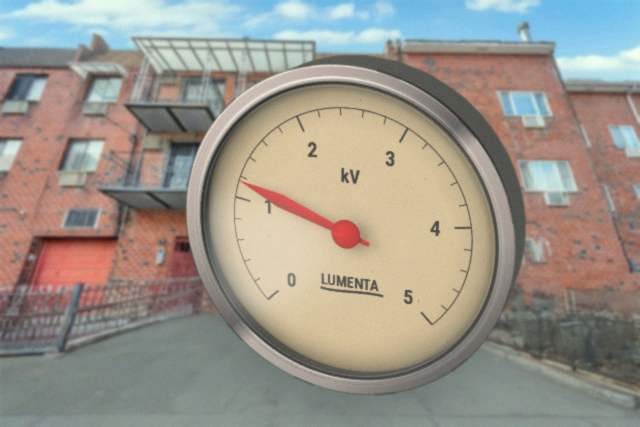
1.2 kV
